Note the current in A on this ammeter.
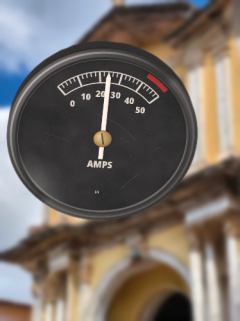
24 A
